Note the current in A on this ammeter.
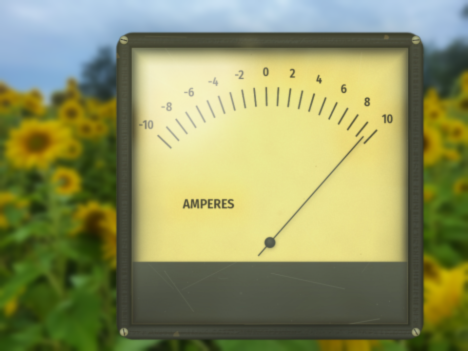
9.5 A
